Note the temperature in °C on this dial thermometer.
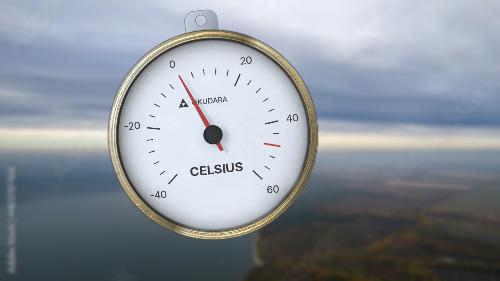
0 °C
